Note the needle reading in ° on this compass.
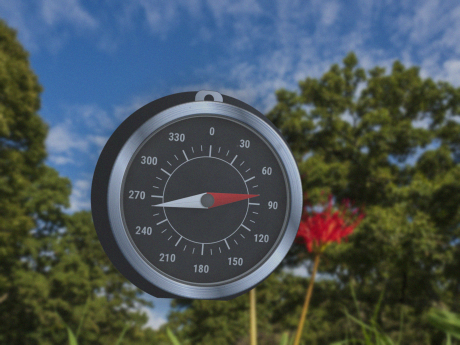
80 °
